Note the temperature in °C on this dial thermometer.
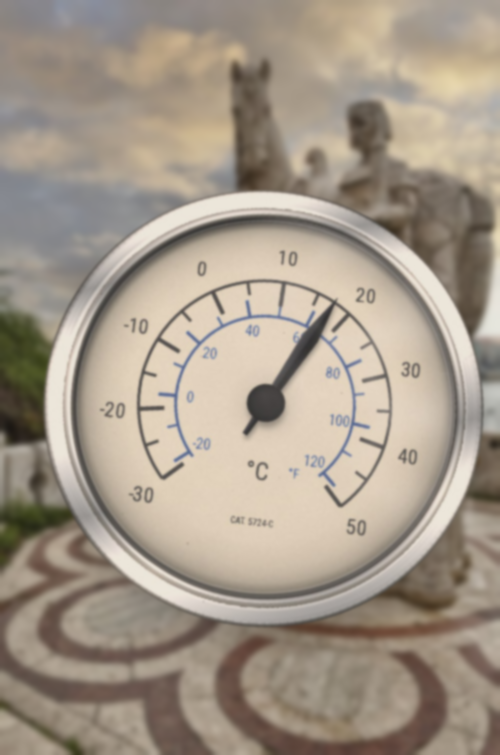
17.5 °C
